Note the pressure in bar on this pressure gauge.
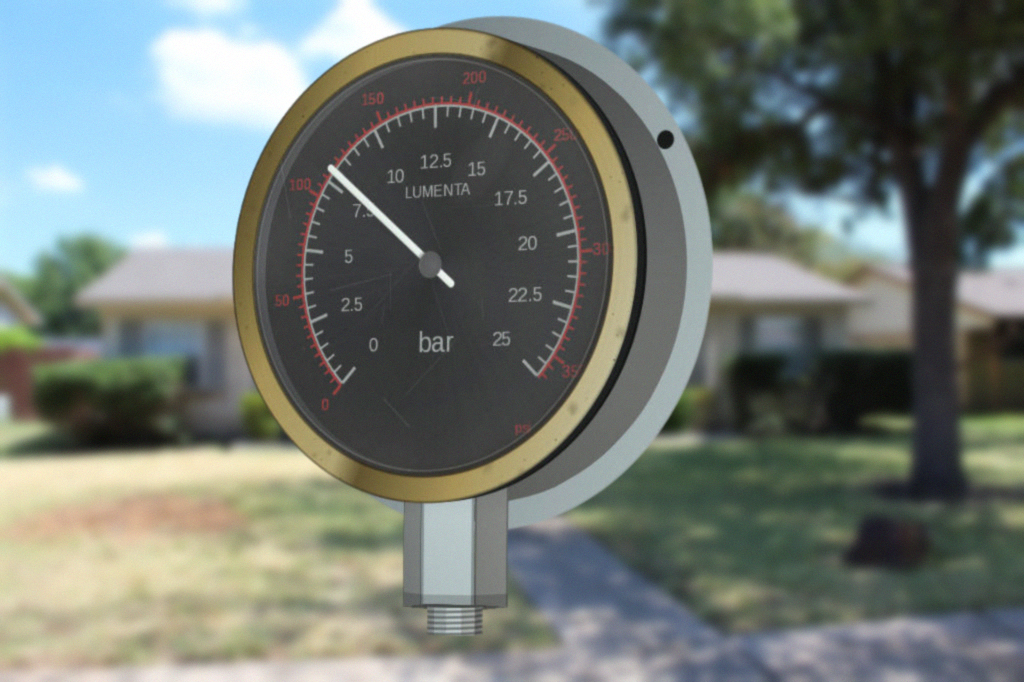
8 bar
